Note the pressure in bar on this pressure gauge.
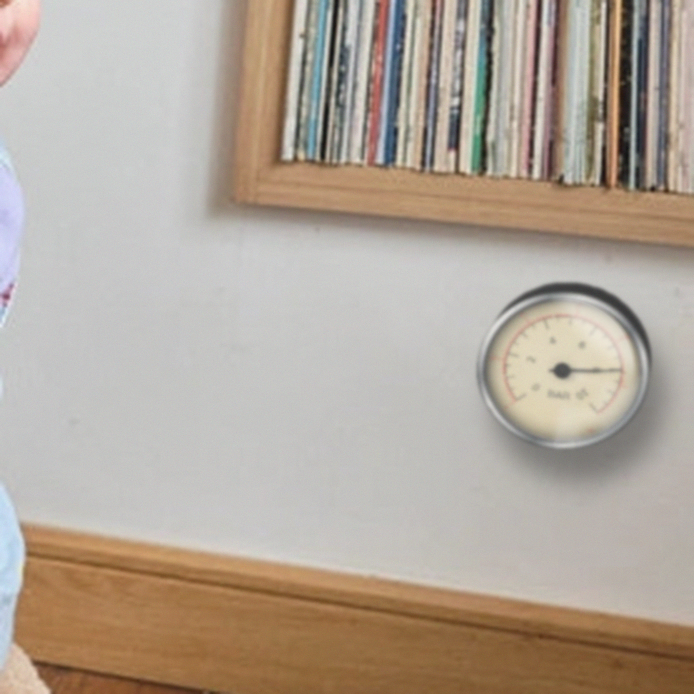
8 bar
